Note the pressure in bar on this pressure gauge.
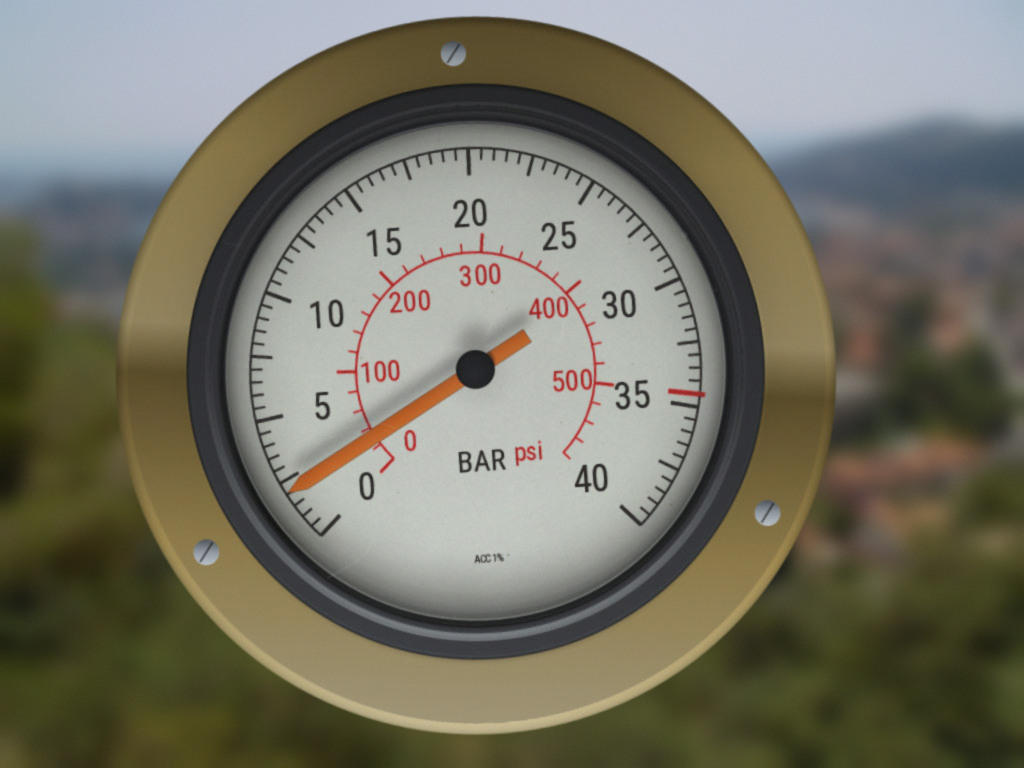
2 bar
